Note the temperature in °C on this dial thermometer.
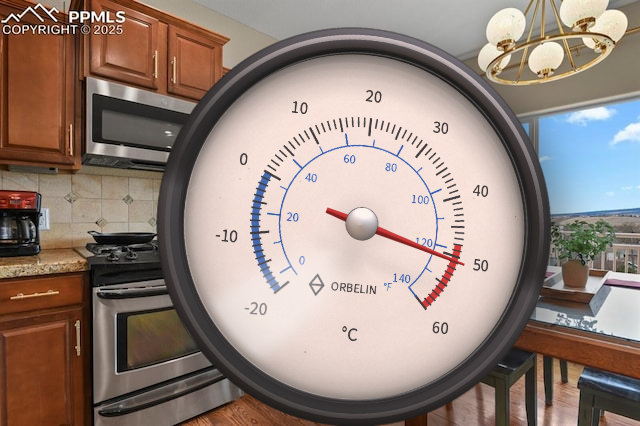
51 °C
